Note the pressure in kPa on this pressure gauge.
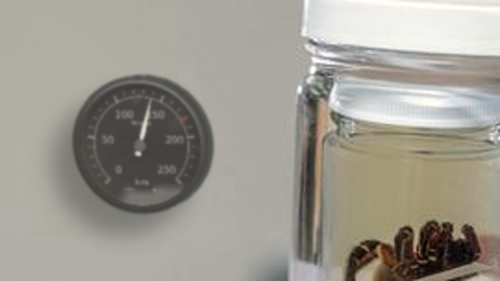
140 kPa
